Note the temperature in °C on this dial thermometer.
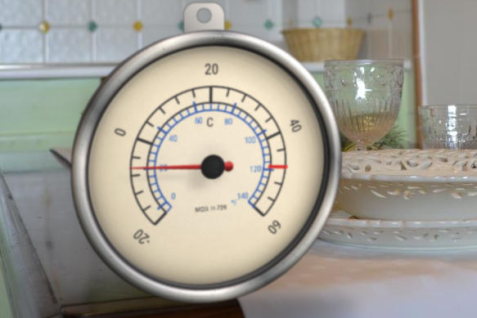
-6 °C
